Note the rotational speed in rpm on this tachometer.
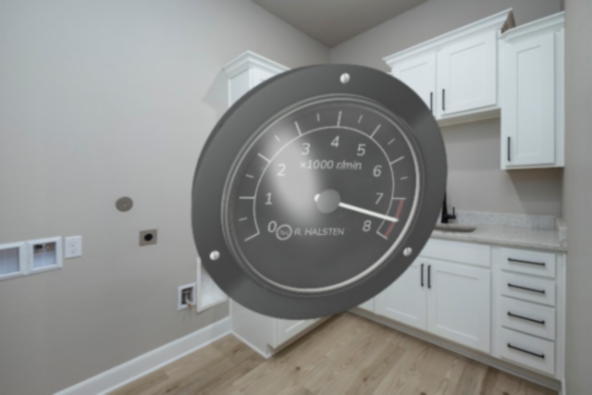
7500 rpm
